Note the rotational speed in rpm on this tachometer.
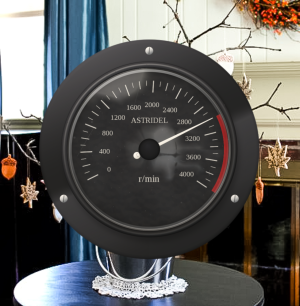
3000 rpm
